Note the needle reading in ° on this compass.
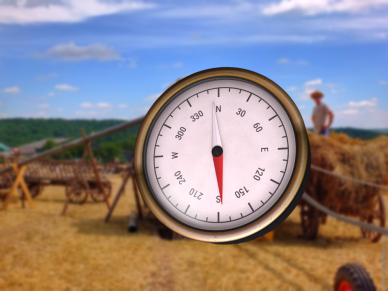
175 °
